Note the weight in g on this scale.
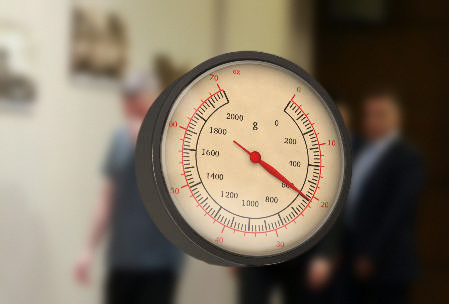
600 g
